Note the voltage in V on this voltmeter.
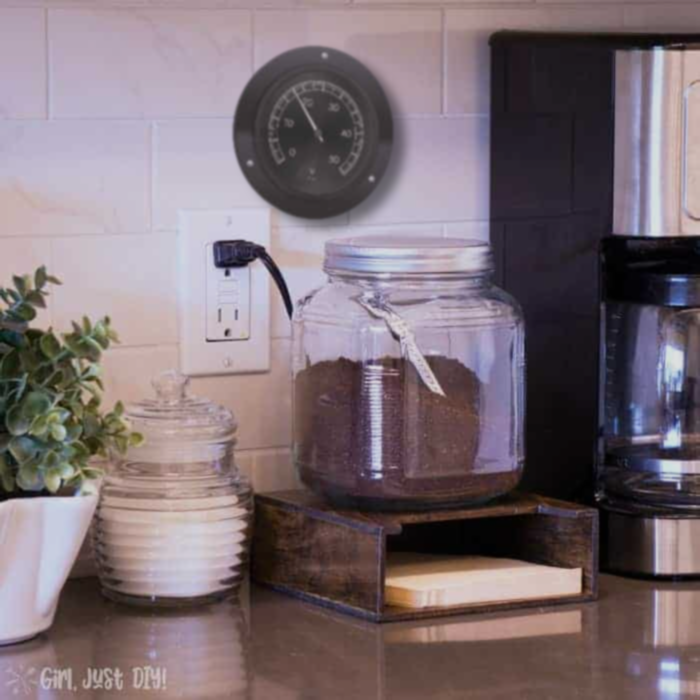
17.5 V
